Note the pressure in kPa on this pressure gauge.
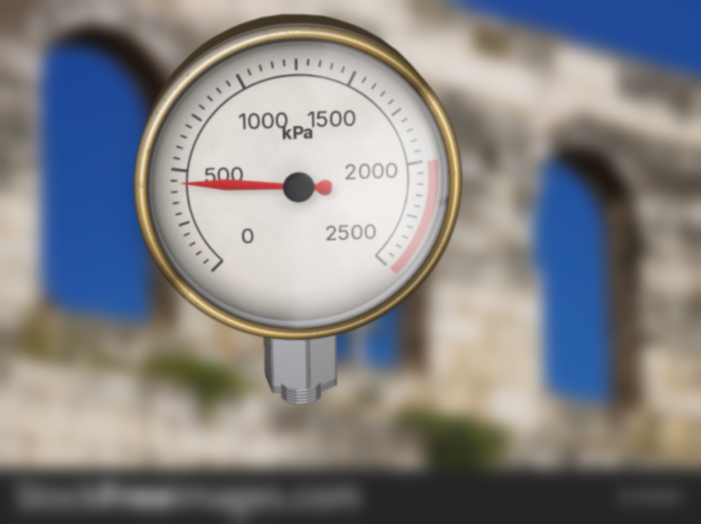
450 kPa
